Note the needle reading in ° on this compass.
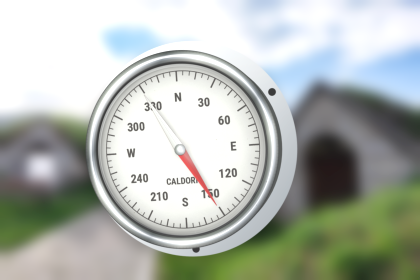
150 °
